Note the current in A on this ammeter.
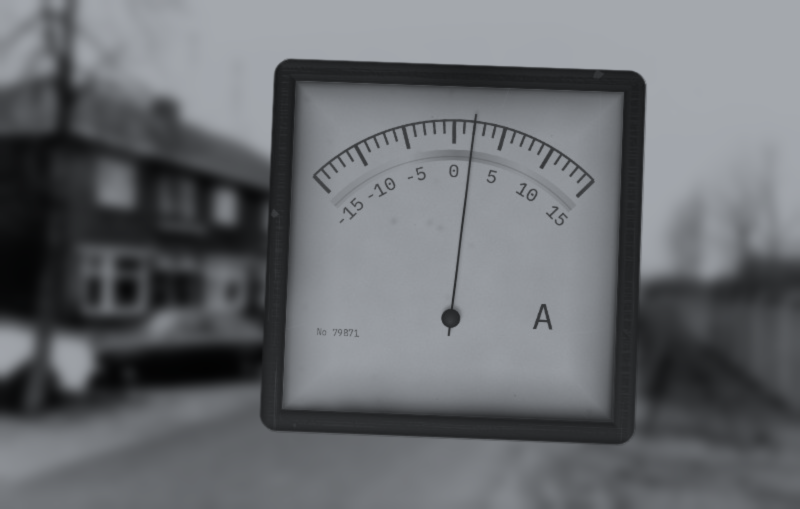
2 A
